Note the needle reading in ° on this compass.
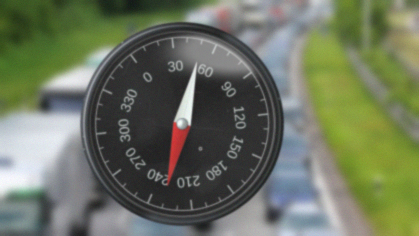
230 °
